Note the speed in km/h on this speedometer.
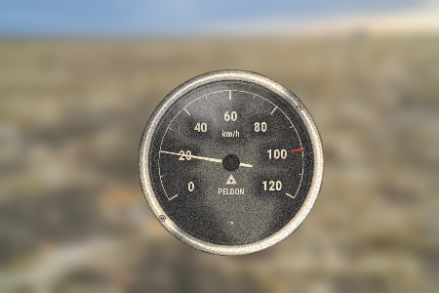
20 km/h
